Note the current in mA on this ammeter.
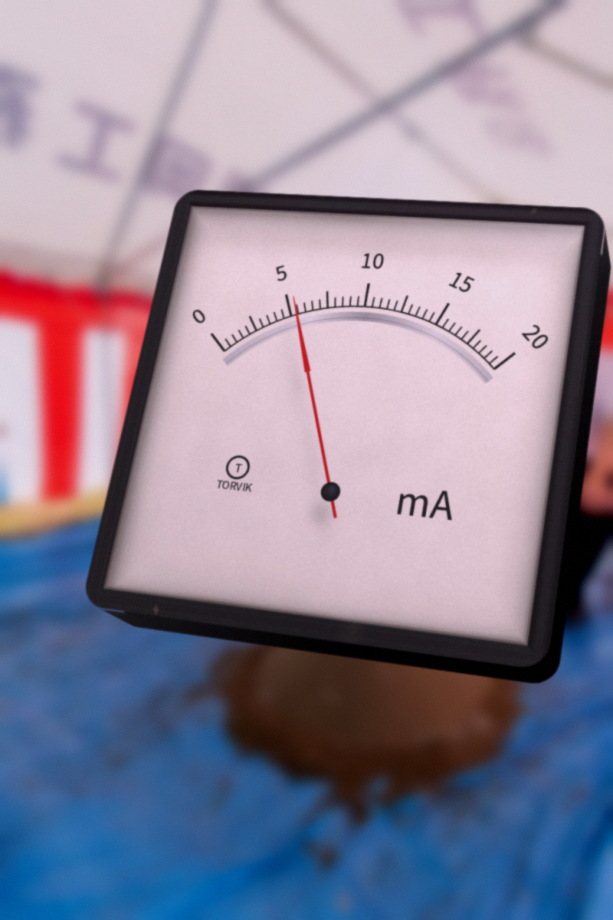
5.5 mA
